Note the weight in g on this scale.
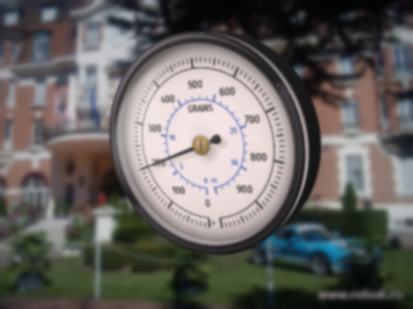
200 g
